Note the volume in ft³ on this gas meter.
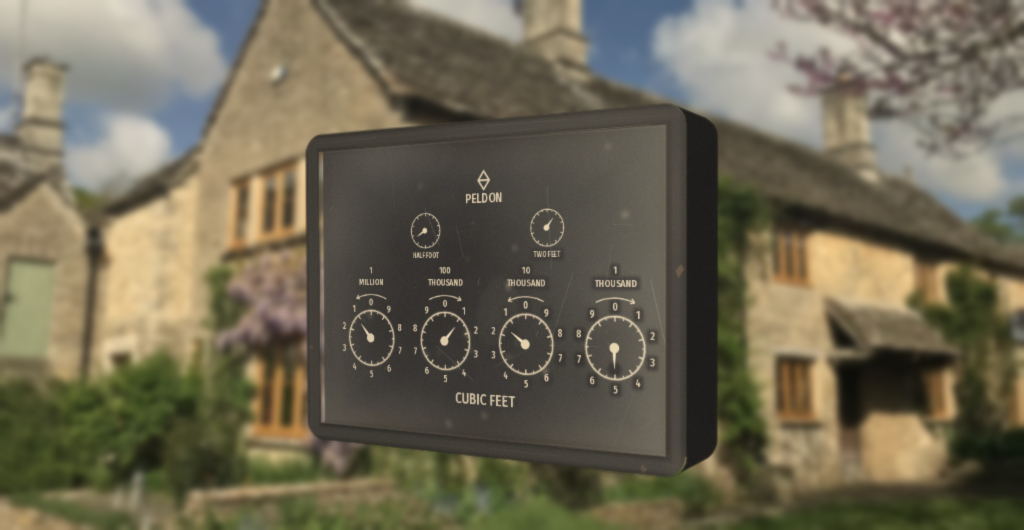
111500 ft³
